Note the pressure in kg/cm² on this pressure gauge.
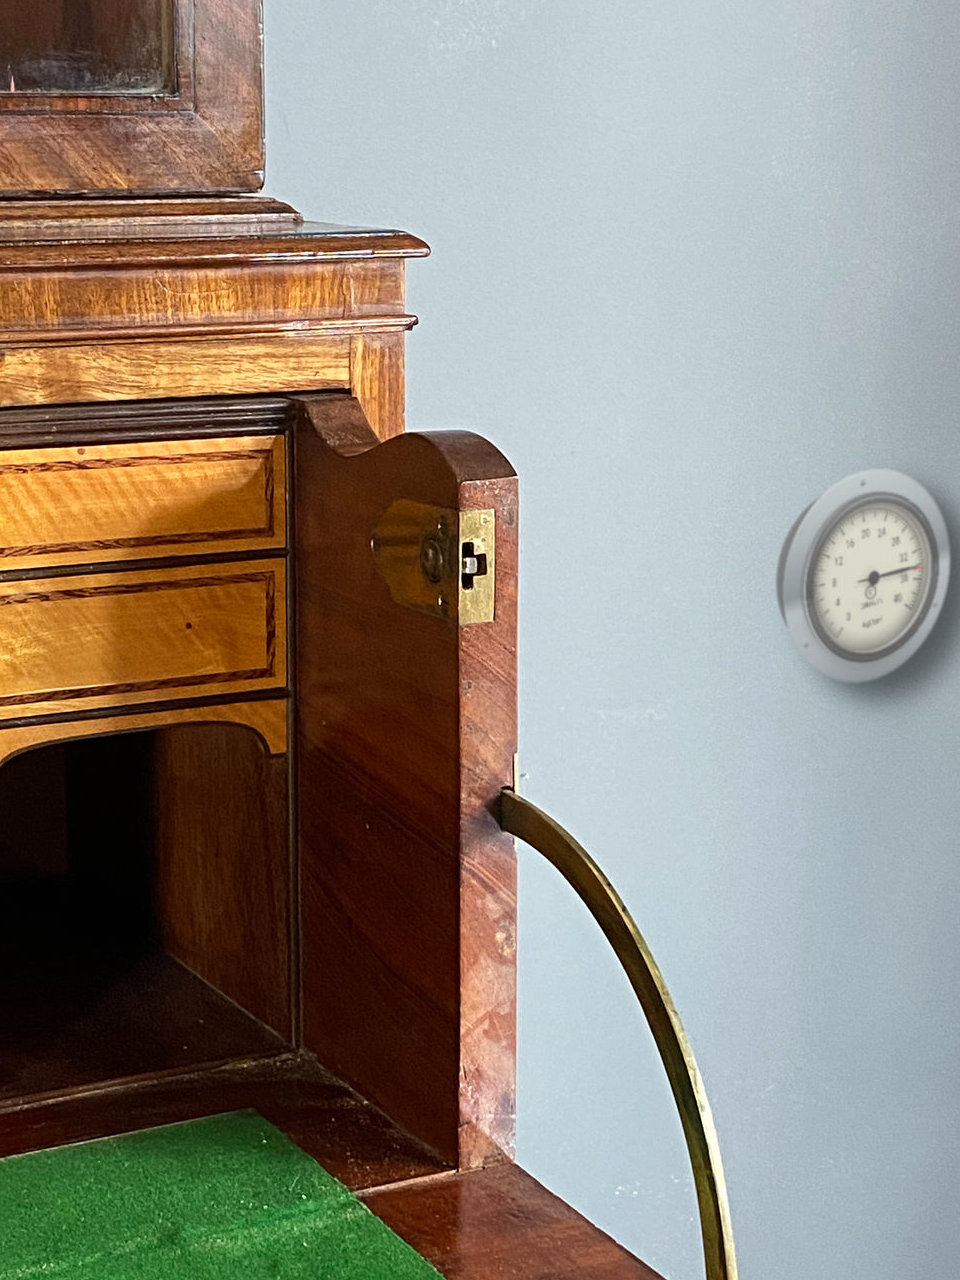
34 kg/cm²
